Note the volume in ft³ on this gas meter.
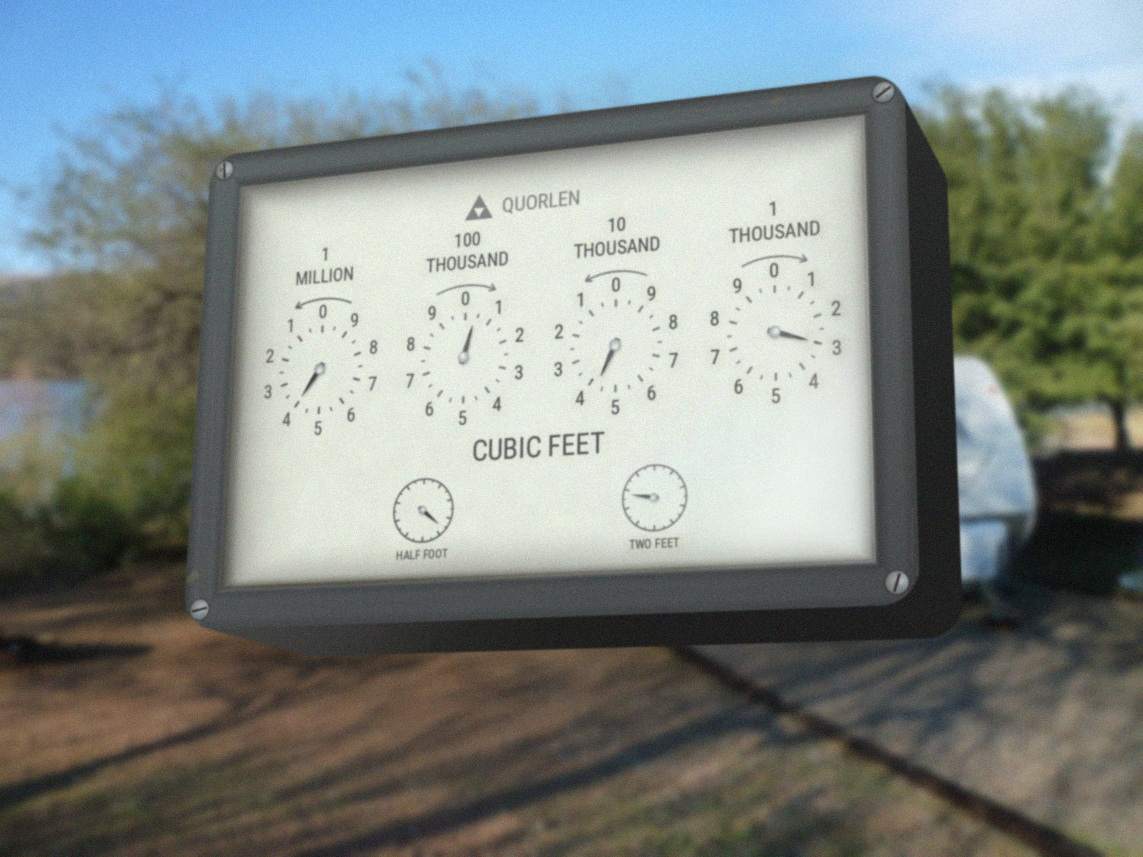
404300 ft³
